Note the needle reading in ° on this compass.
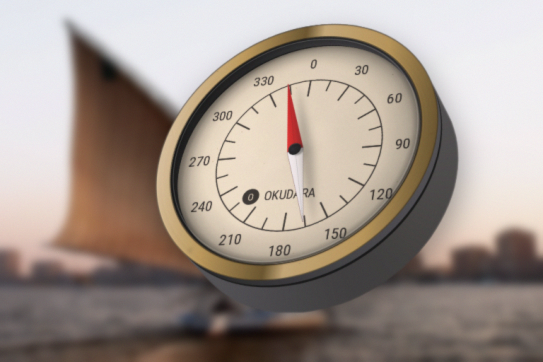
345 °
